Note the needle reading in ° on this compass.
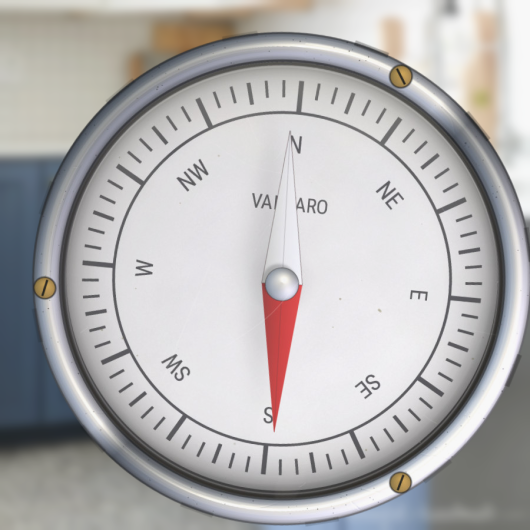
177.5 °
